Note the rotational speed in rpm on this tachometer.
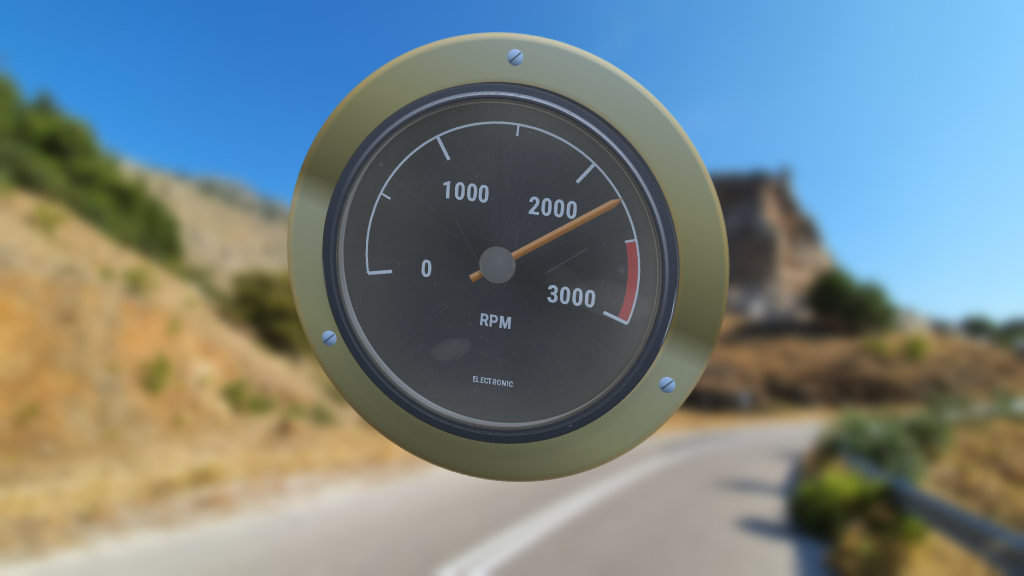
2250 rpm
